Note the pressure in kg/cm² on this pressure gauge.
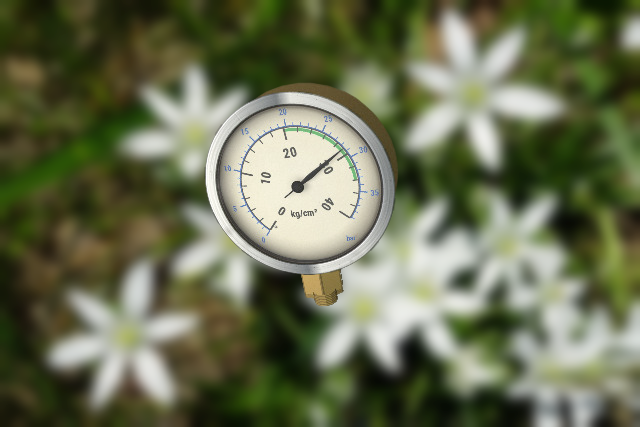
29 kg/cm²
